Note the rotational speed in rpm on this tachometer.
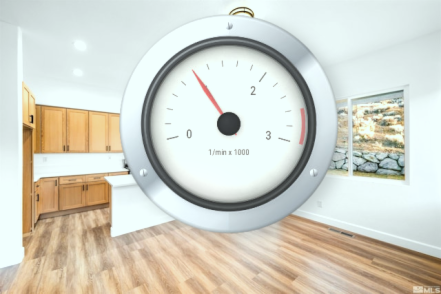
1000 rpm
